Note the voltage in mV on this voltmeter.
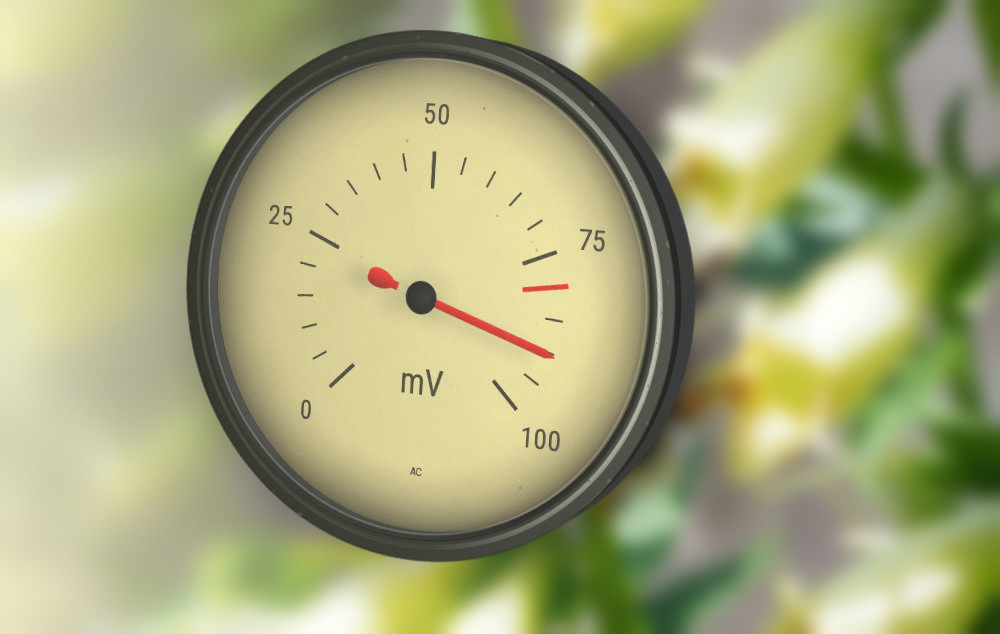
90 mV
